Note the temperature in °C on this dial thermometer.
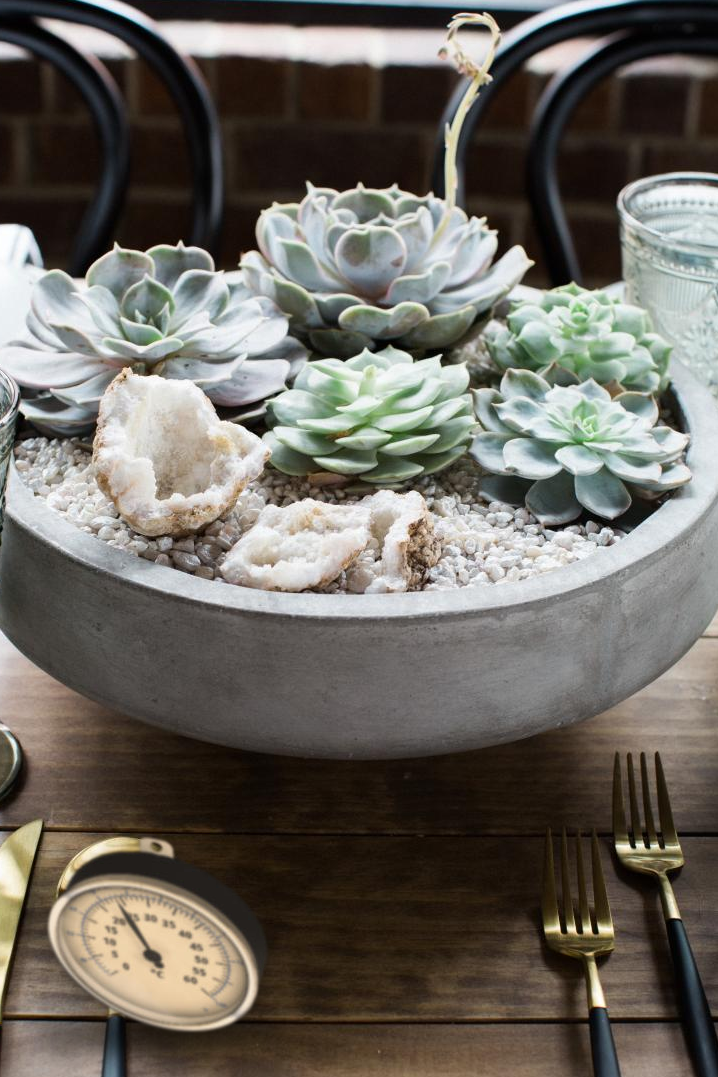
25 °C
